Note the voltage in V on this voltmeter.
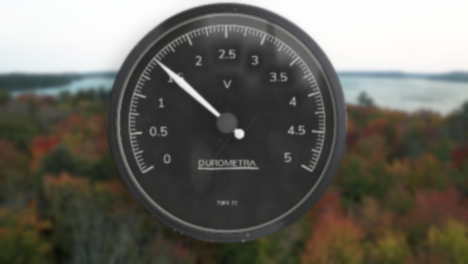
1.5 V
